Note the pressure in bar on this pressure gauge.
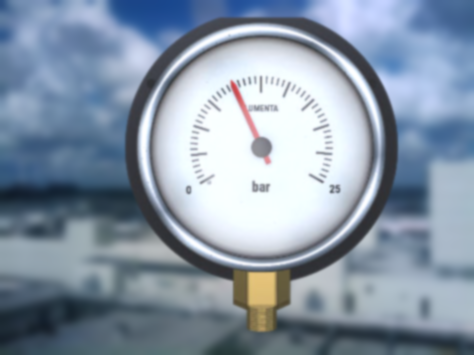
10 bar
